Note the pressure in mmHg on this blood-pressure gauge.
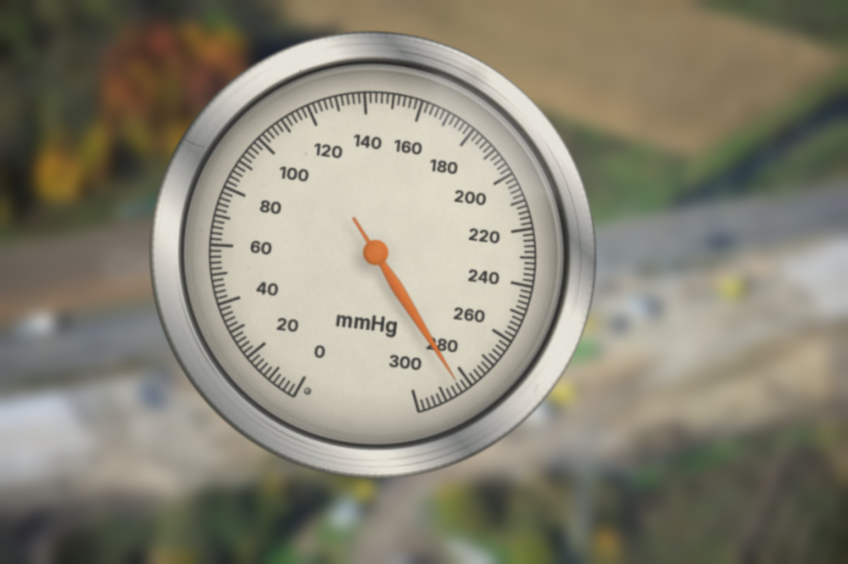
284 mmHg
